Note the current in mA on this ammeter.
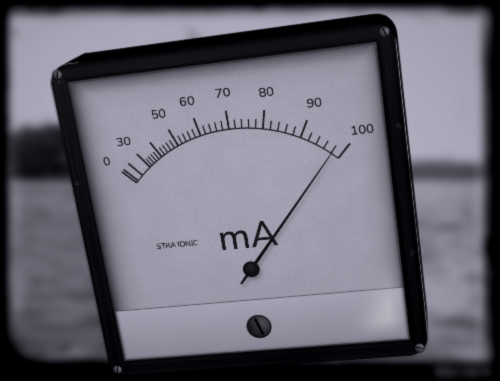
98 mA
